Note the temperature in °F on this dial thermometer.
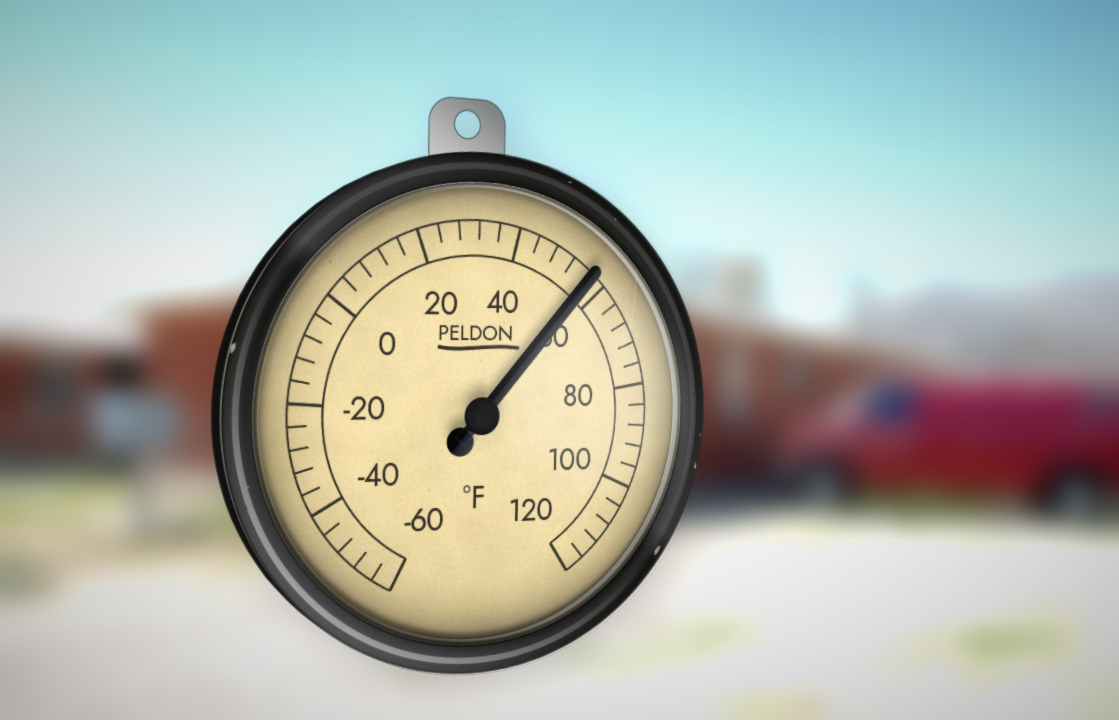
56 °F
